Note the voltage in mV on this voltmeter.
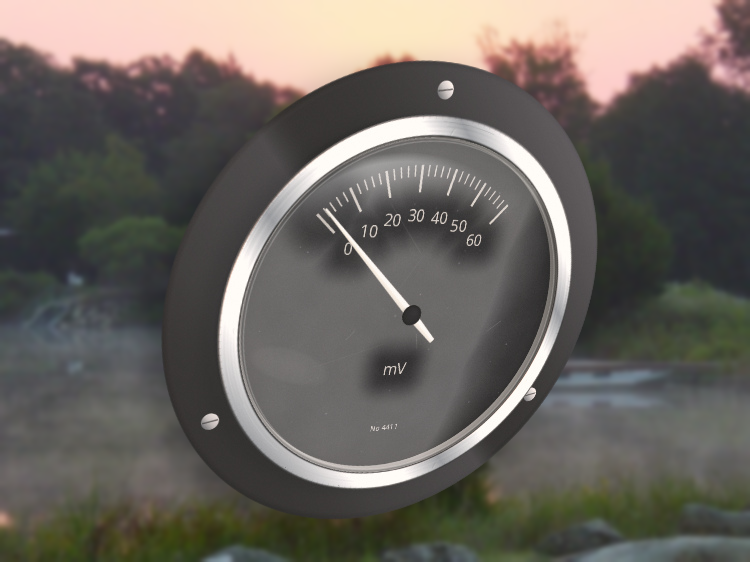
2 mV
